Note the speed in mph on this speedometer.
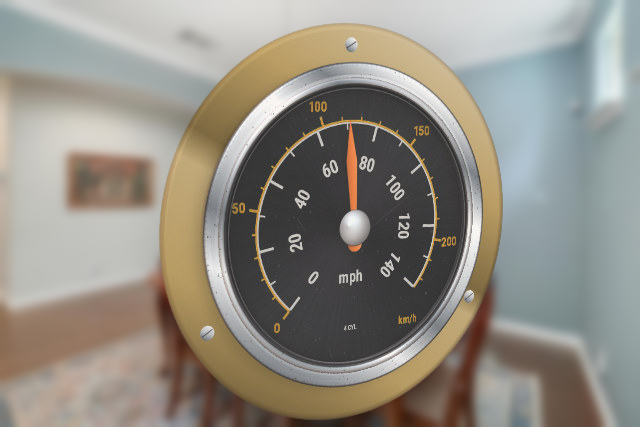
70 mph
